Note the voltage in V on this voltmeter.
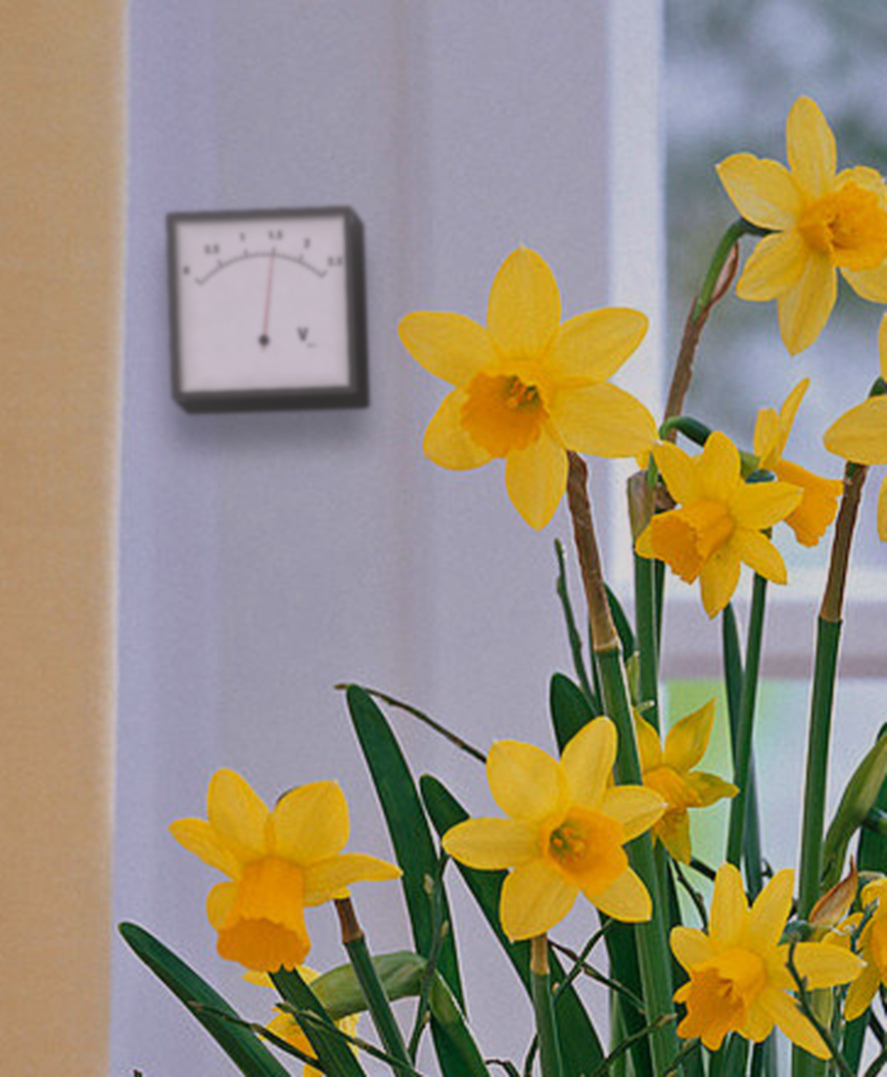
1.5 V
